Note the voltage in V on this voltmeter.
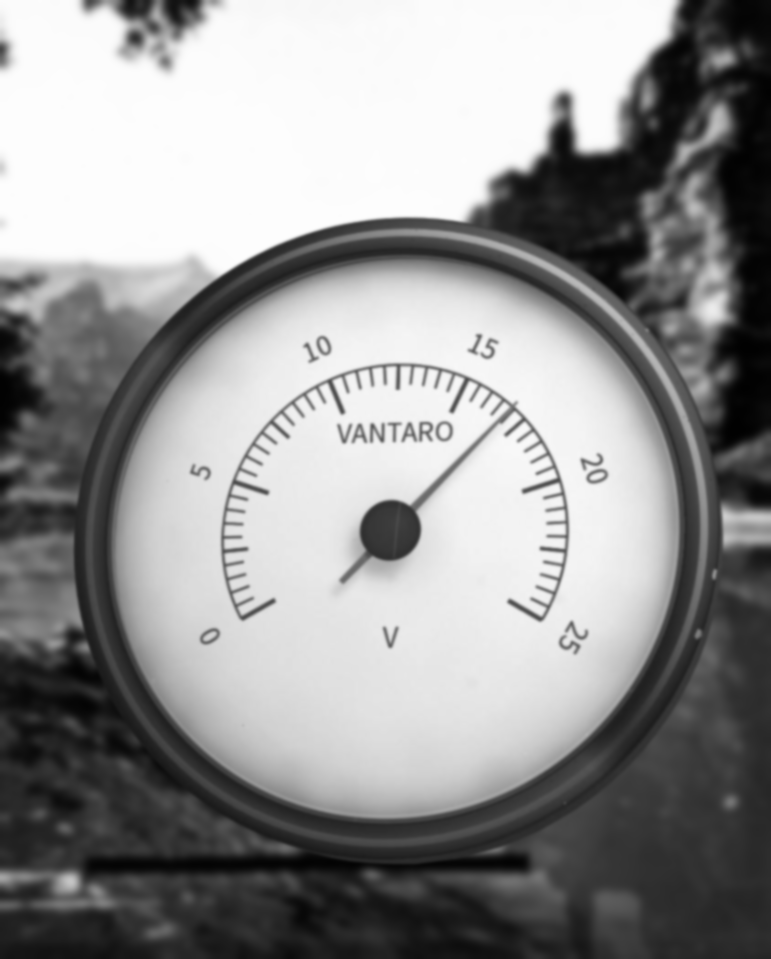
17 V
